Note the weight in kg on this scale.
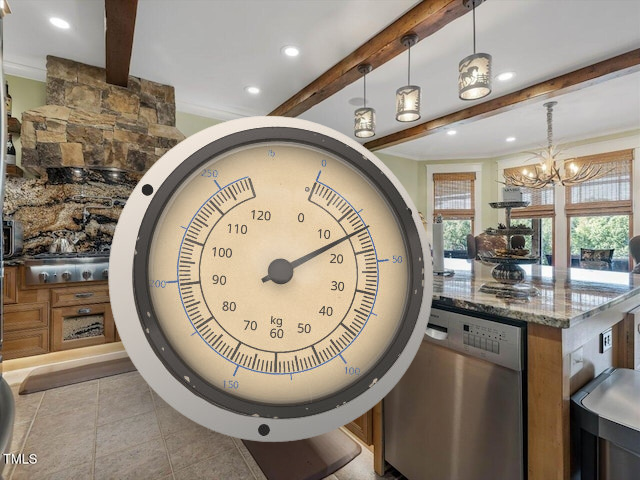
15 kg
